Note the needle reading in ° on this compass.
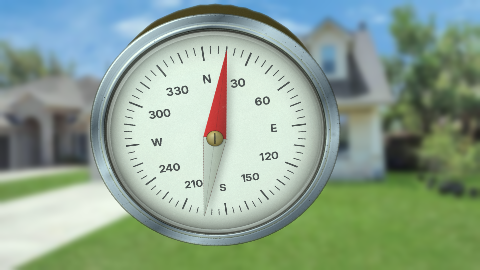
15 °
